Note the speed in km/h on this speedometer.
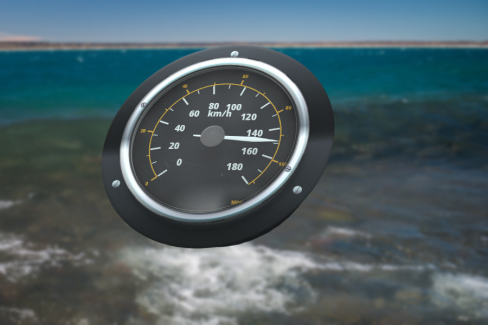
150 km/h
